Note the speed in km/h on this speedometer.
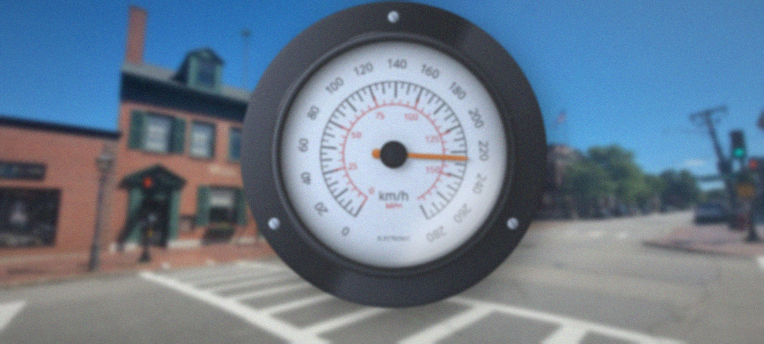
225 km/h
